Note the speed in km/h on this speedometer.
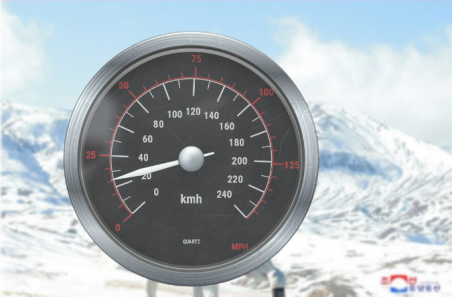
25 km/h
